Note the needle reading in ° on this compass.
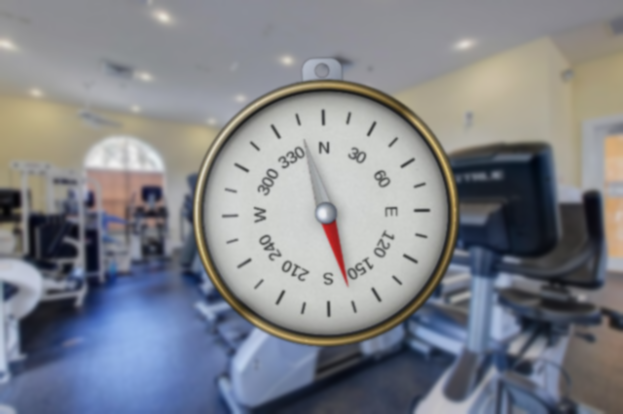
165 °
